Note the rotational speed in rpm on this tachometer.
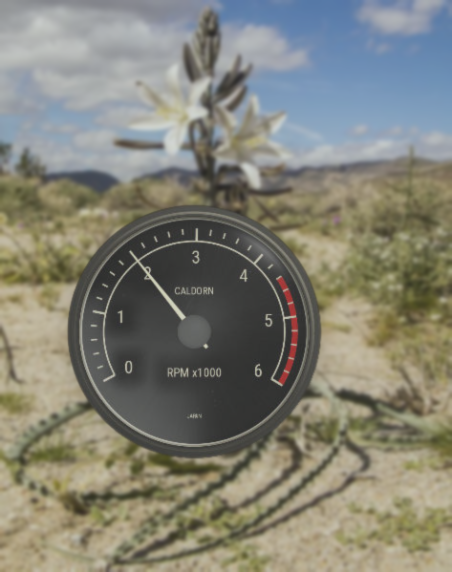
2000 rpm
